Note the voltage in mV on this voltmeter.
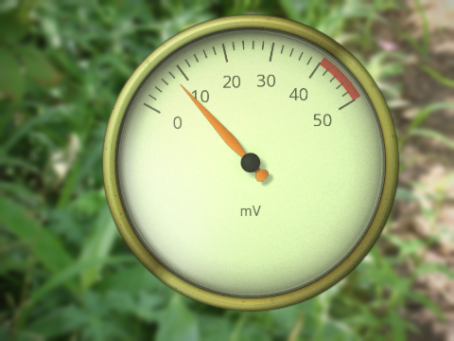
8 mV
